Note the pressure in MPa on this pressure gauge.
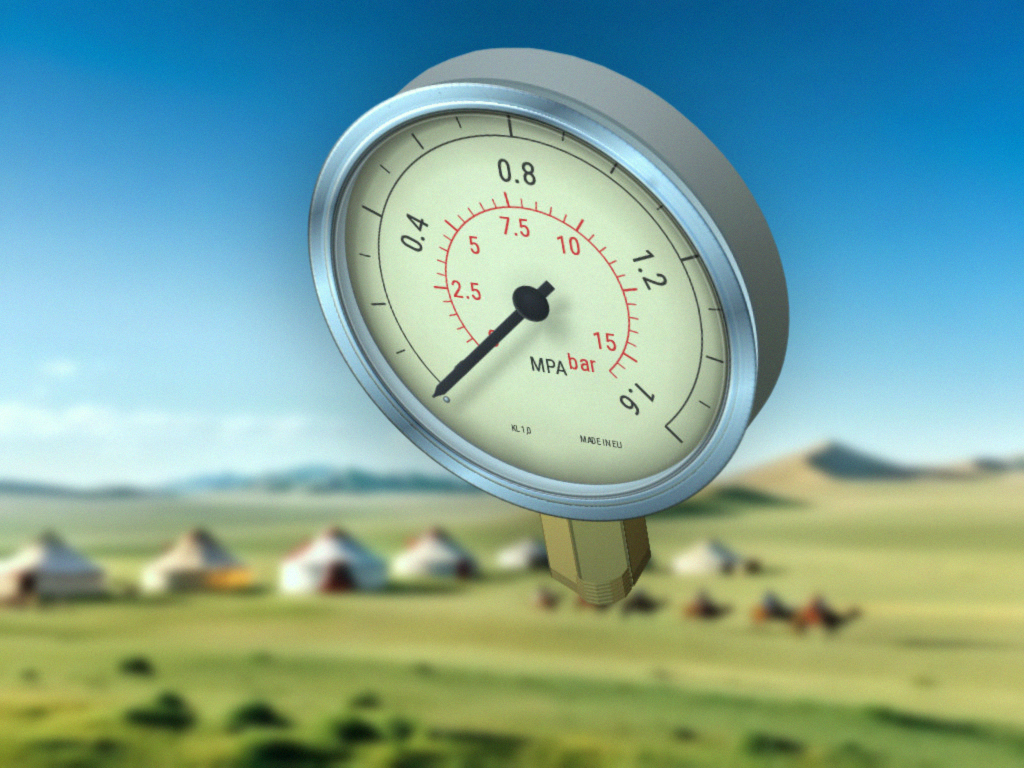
0 MPa
